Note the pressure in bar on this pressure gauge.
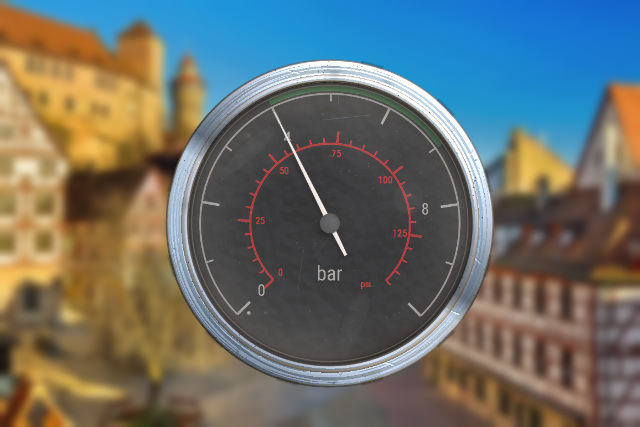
4 bar
